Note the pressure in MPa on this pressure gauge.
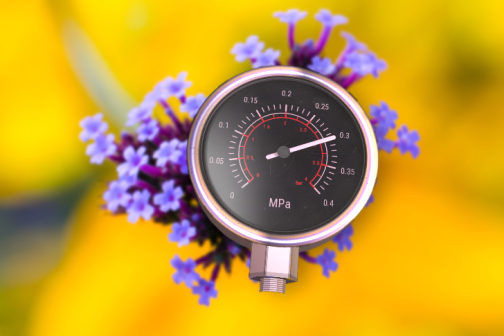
0.3 MPa
